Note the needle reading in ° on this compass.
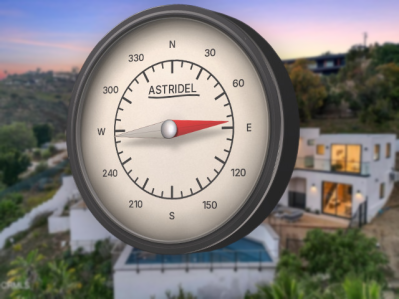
85 °
